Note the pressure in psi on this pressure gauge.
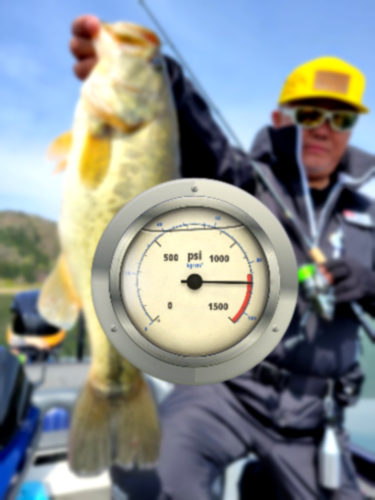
1250 psi
